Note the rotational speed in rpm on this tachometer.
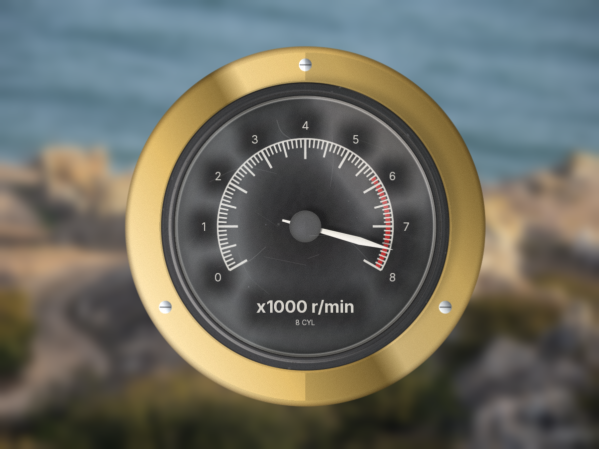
7500 rpm
